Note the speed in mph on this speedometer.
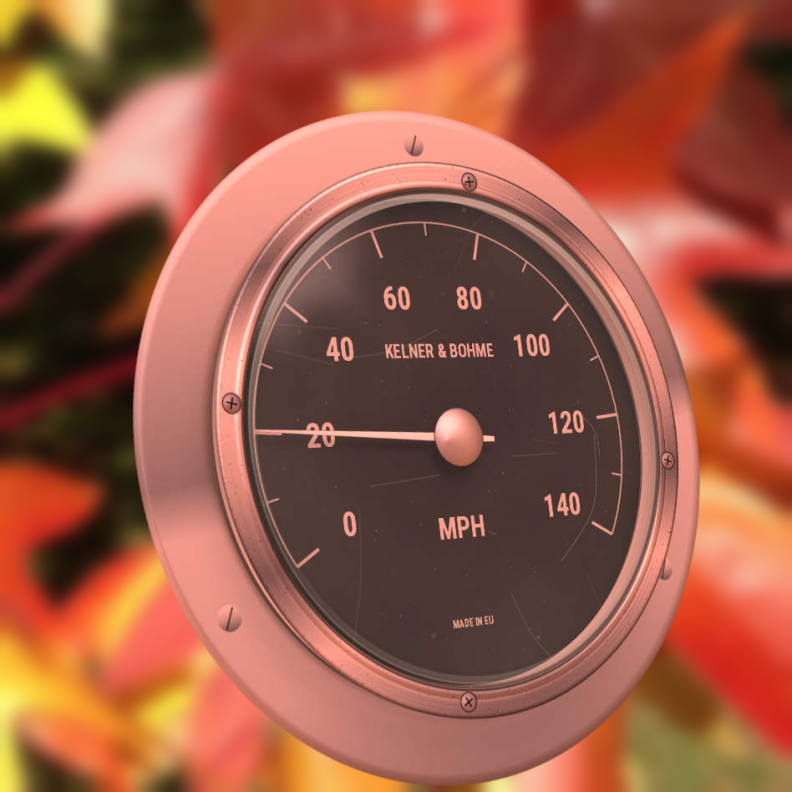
20 mph
